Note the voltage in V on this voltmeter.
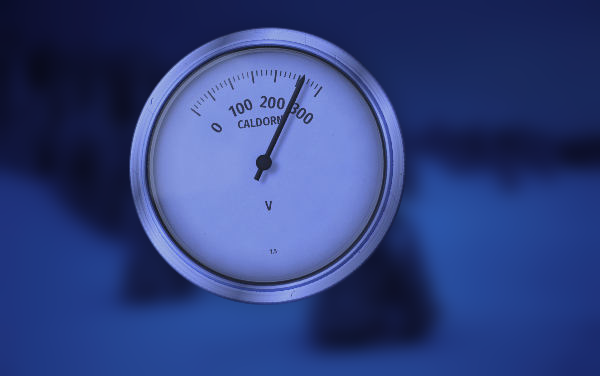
260 V
